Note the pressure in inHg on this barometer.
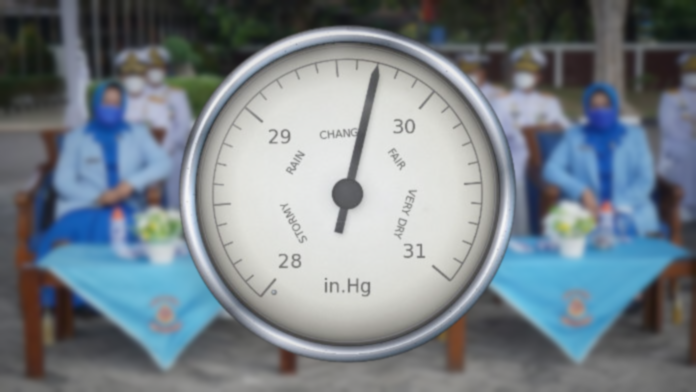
29.7 inHg
